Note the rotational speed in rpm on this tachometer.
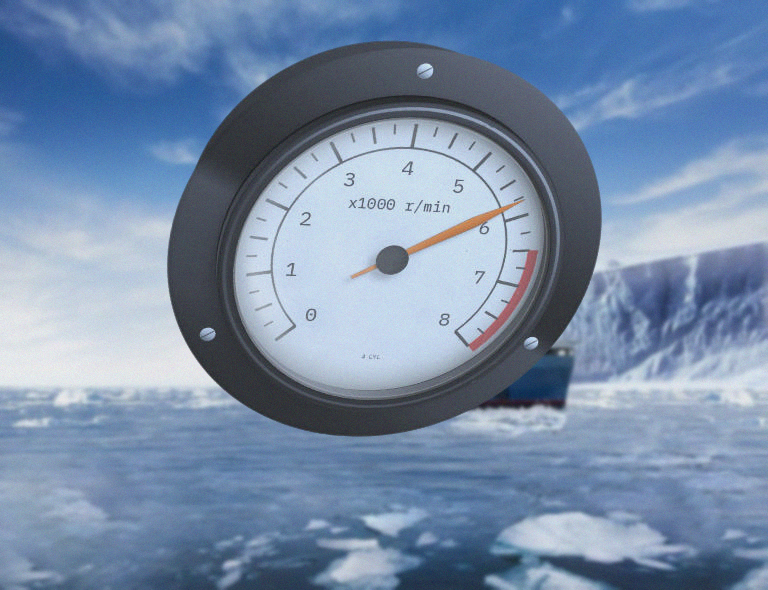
5750 rpm
